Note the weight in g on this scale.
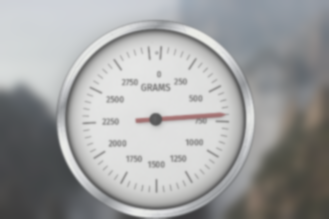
700 g
